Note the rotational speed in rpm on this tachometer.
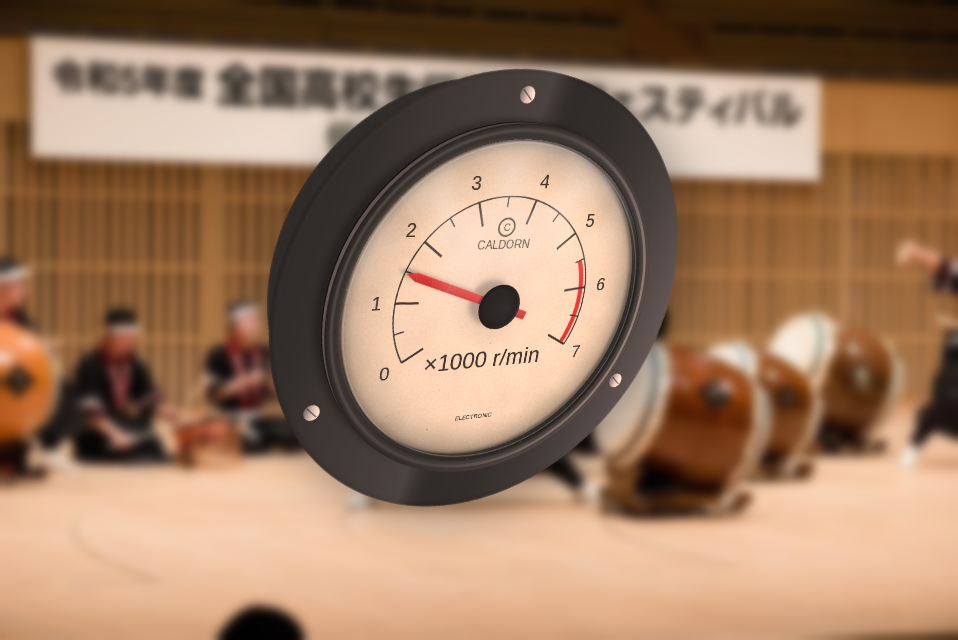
1500 rpm
